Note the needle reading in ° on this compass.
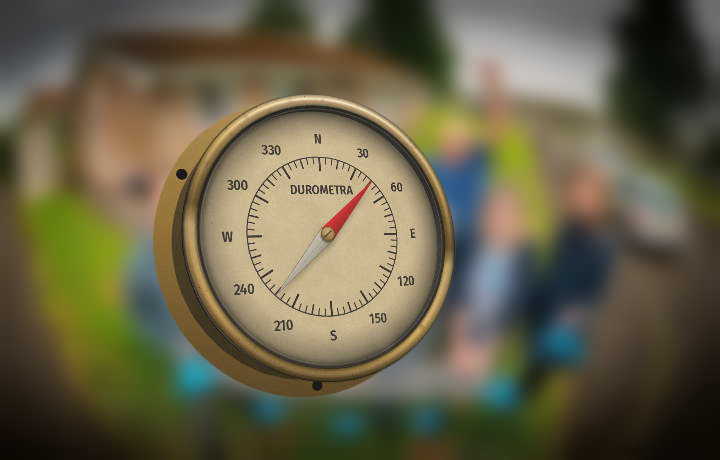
45 °
